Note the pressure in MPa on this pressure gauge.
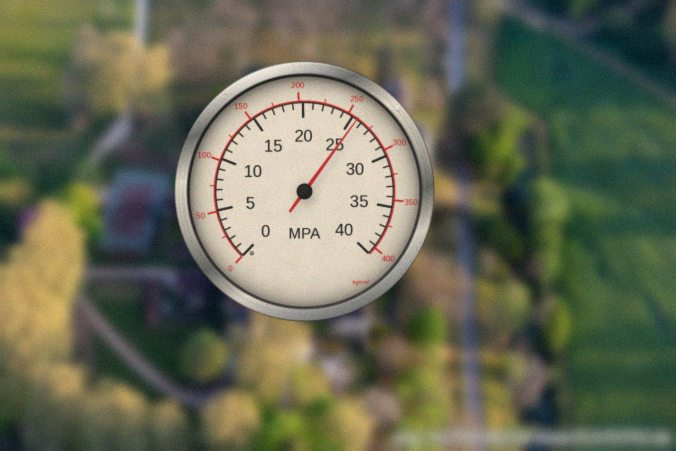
25.5 MPa
